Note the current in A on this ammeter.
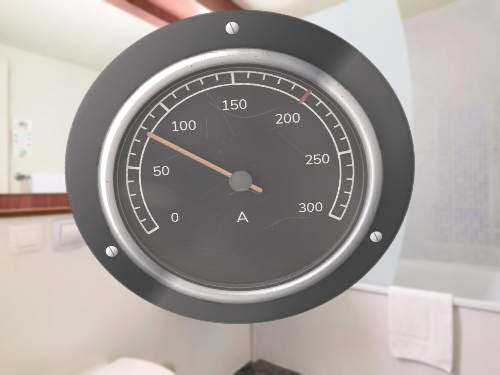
80 A
